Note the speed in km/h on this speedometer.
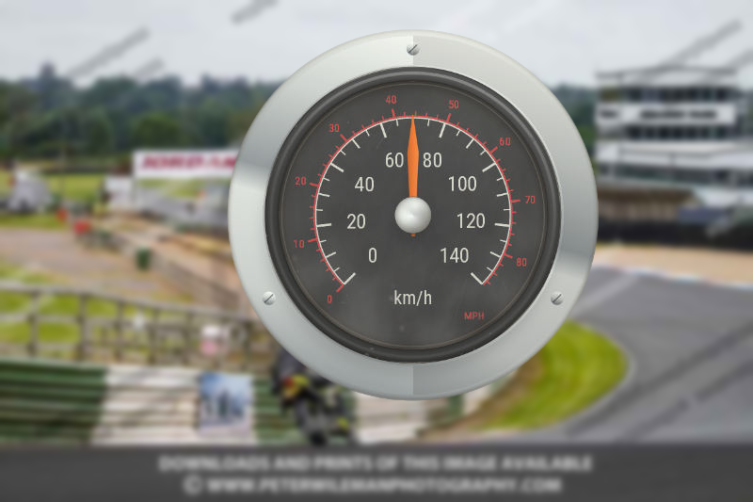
70 km/h
